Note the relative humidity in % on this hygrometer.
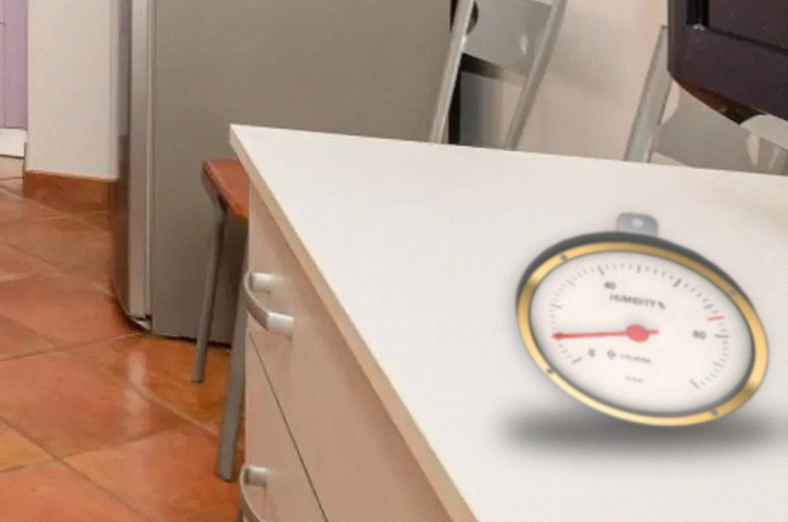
10 %
